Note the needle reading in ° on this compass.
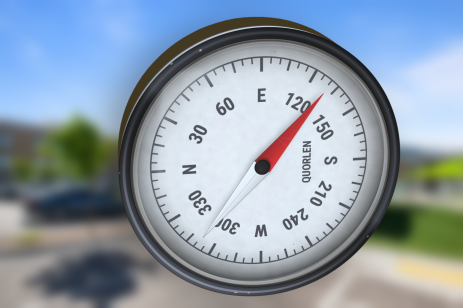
130 °
